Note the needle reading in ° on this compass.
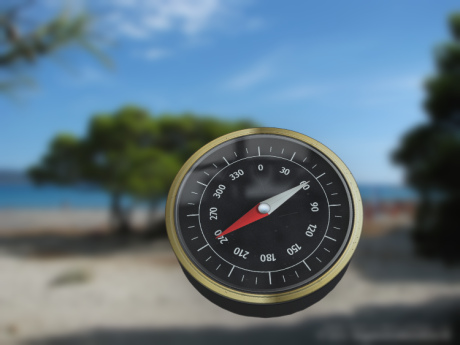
240 °
